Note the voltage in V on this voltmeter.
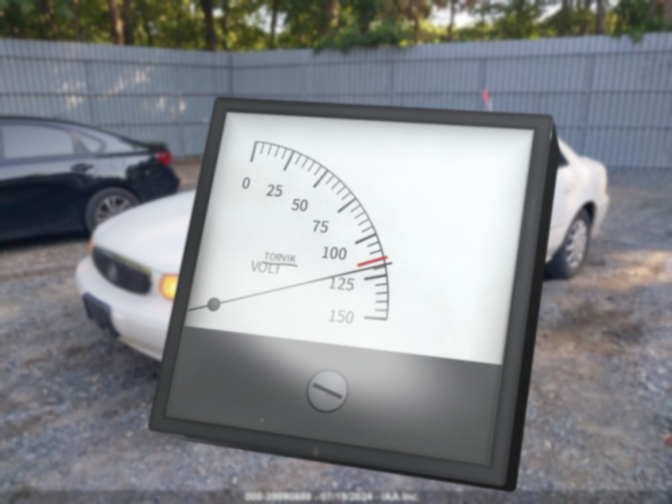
120 V
